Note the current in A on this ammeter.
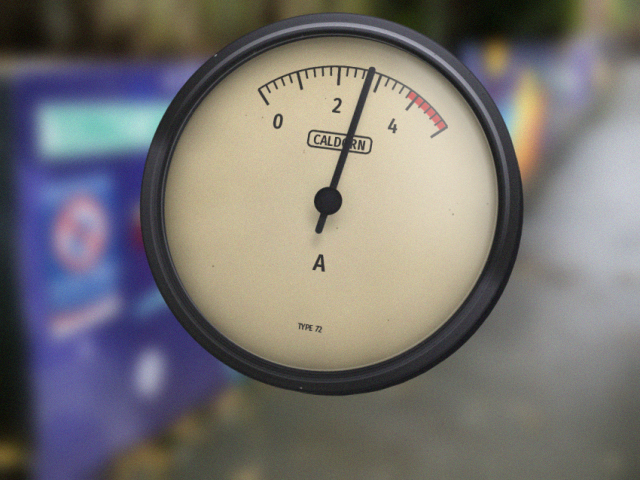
2.8 A
